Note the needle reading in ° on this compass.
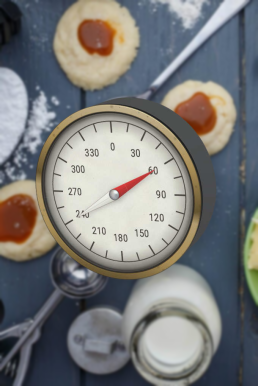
60 °
